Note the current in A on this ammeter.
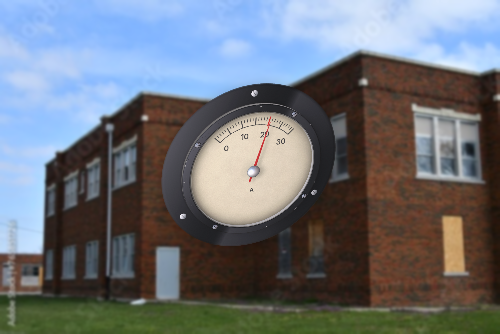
20 A
